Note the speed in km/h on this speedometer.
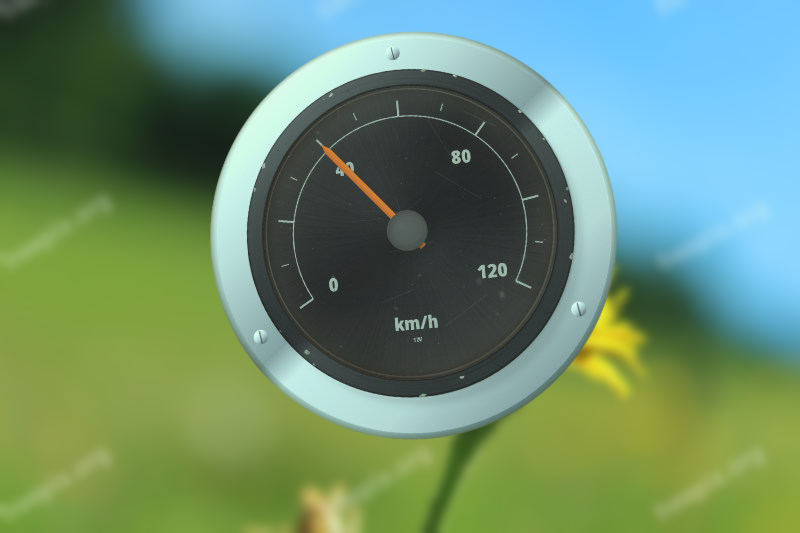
40 km/h
